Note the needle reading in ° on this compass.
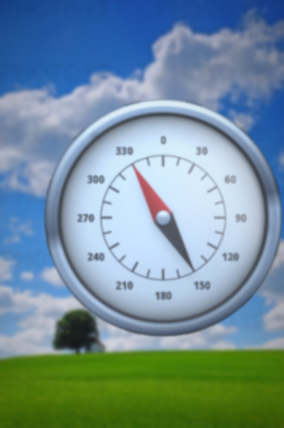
330 °
